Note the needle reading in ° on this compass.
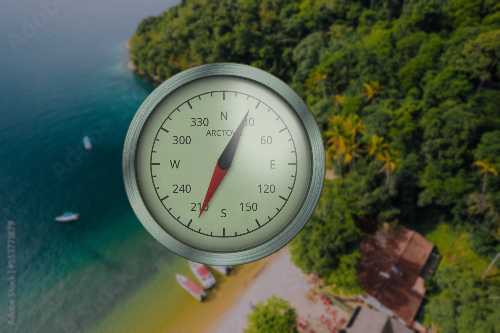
205 °
